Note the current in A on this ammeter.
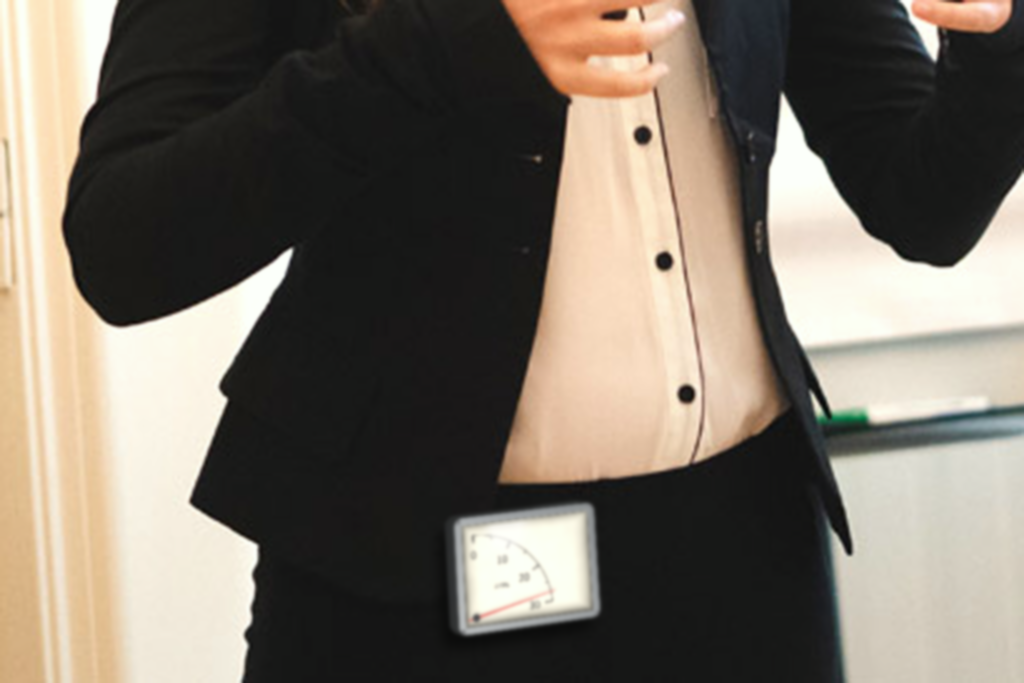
27.5 A
